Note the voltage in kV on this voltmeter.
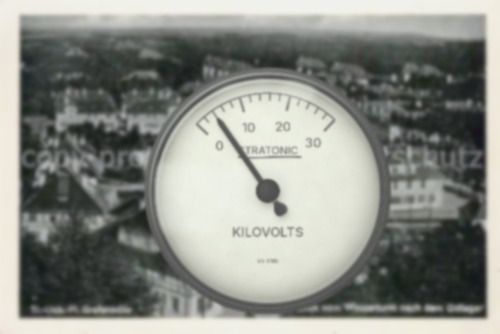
4 kV
